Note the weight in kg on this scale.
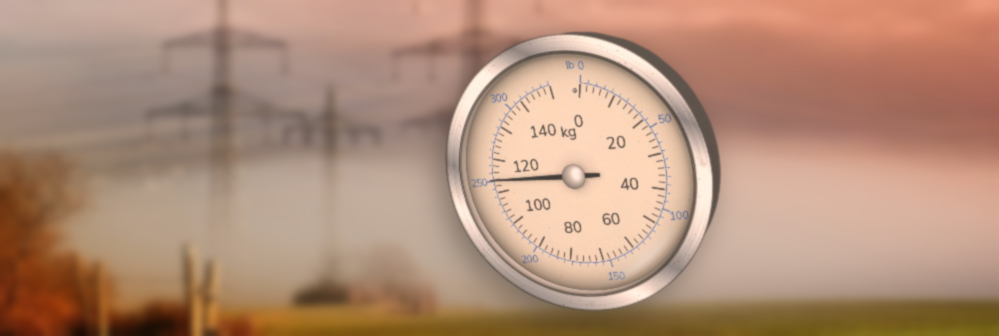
114 kg
